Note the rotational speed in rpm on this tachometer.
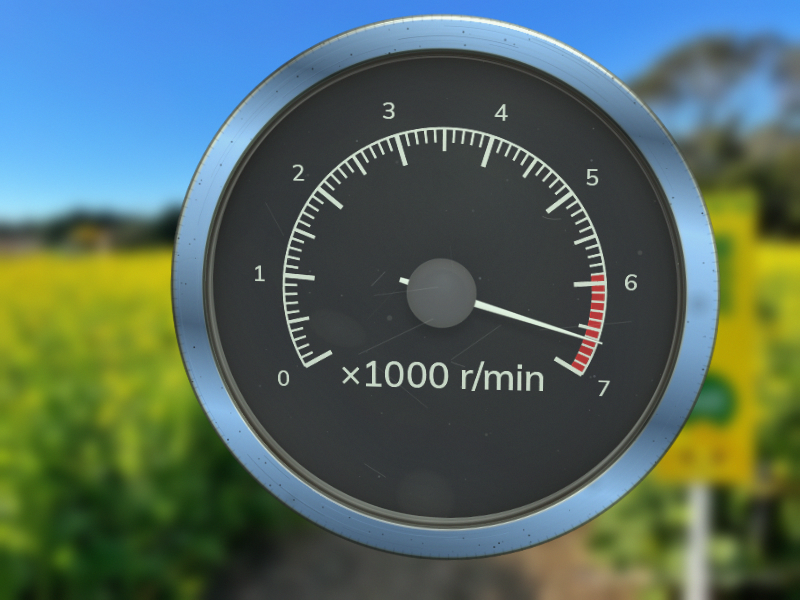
6600 rpm
